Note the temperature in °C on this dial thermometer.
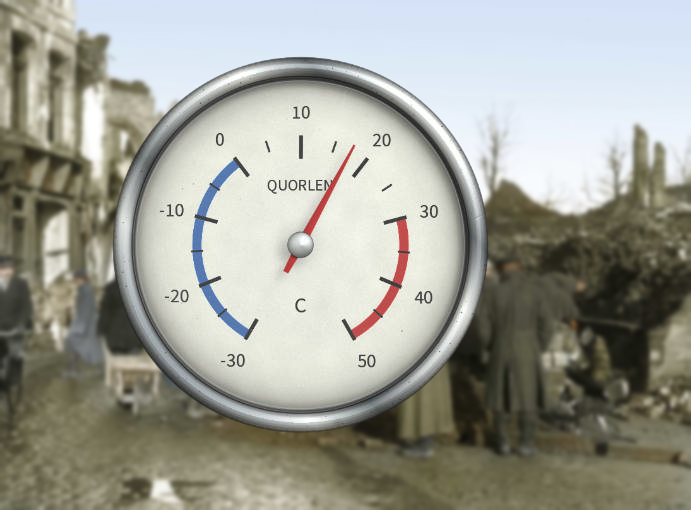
17.5 °C
